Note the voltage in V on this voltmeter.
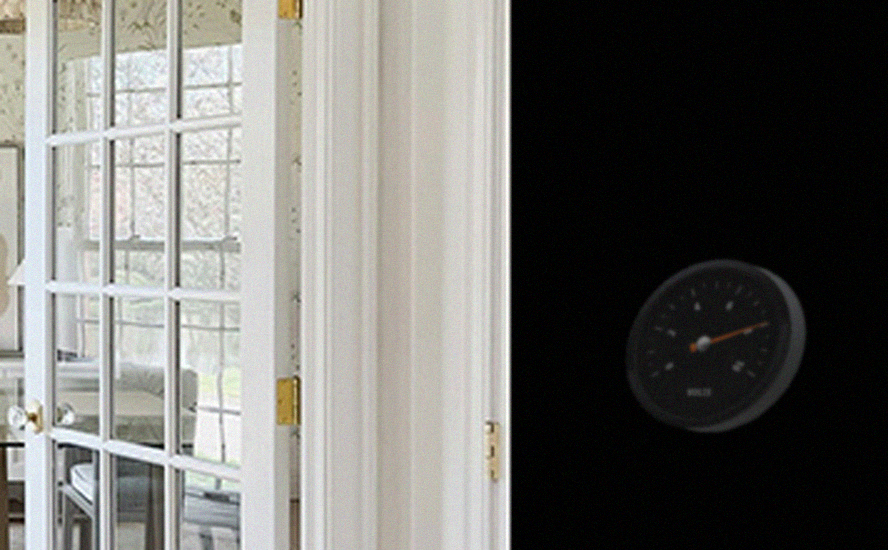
8 V
